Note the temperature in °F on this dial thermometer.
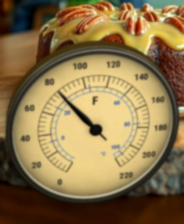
80 °F
